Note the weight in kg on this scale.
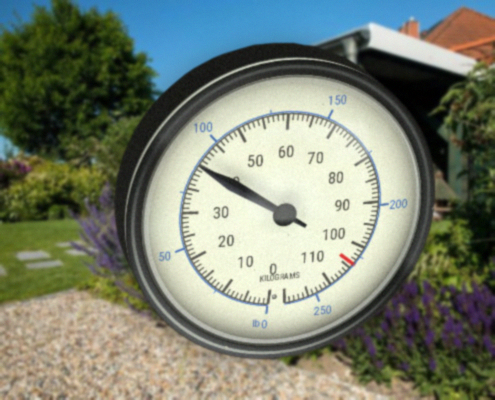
40 kg
